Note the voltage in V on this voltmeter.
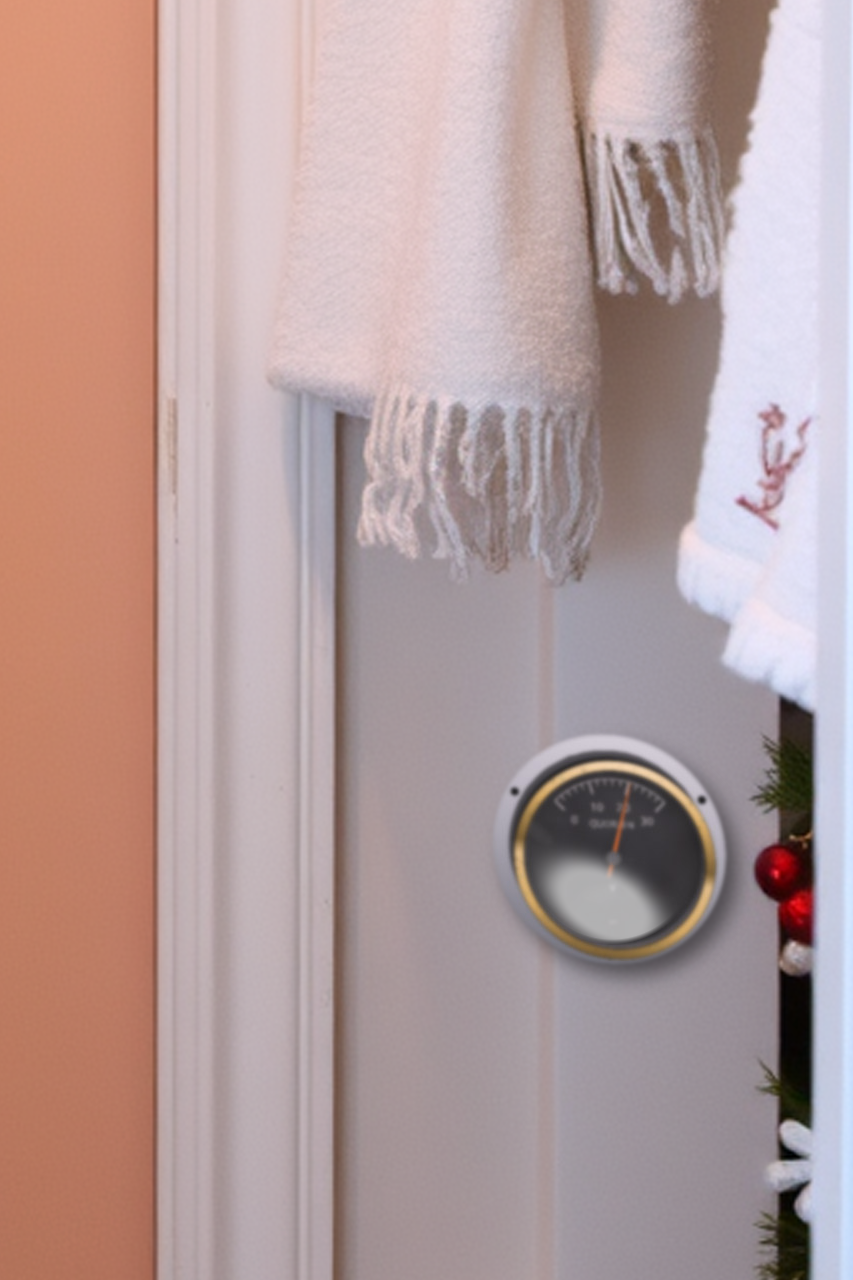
20 V
